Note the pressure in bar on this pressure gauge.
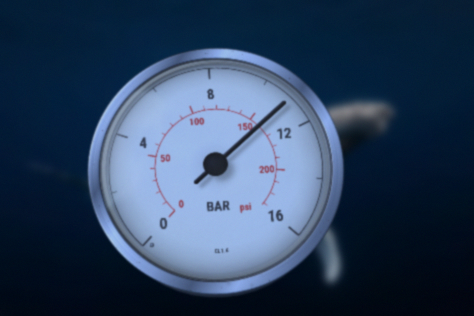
11 bar
